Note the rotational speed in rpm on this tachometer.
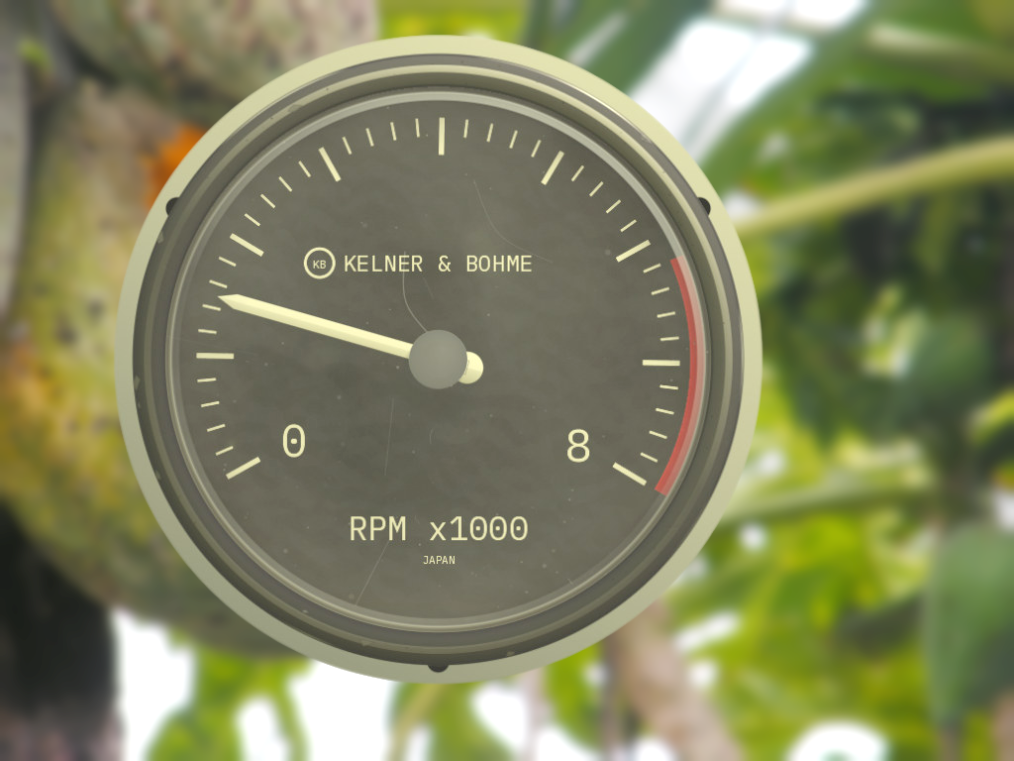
1500 rpm
